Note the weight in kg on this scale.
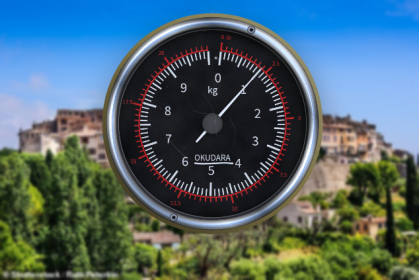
1 kg
